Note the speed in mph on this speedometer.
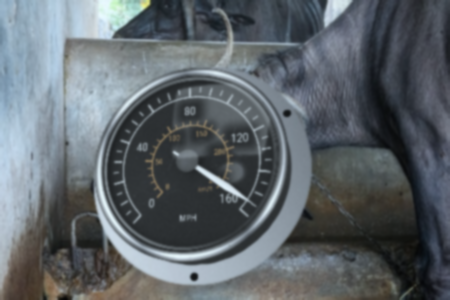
155 mph
